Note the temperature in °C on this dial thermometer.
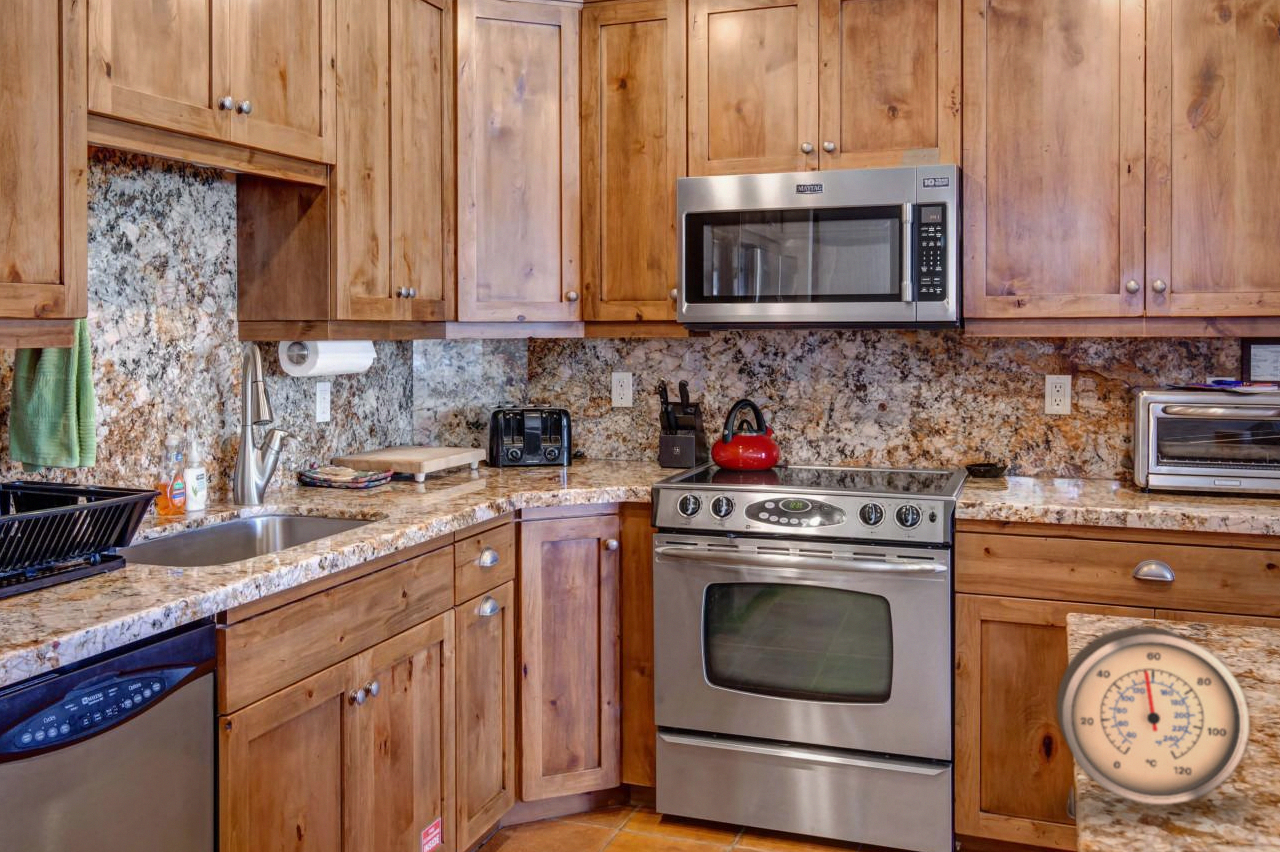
56 °C
